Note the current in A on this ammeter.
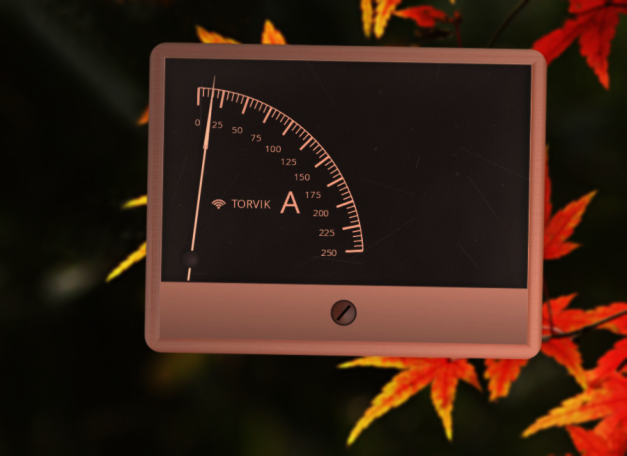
15 A
